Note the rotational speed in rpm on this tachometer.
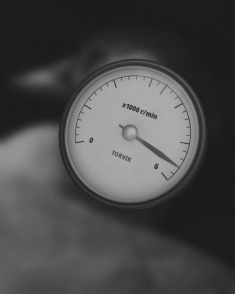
5600 rpm
